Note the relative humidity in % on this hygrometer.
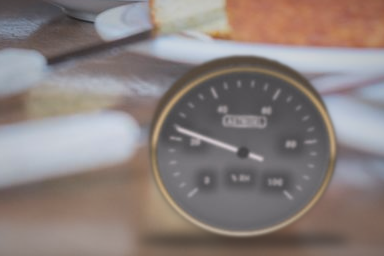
24 %
